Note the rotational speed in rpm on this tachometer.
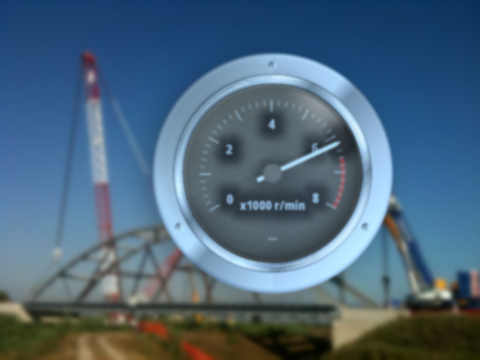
6200 rpm
